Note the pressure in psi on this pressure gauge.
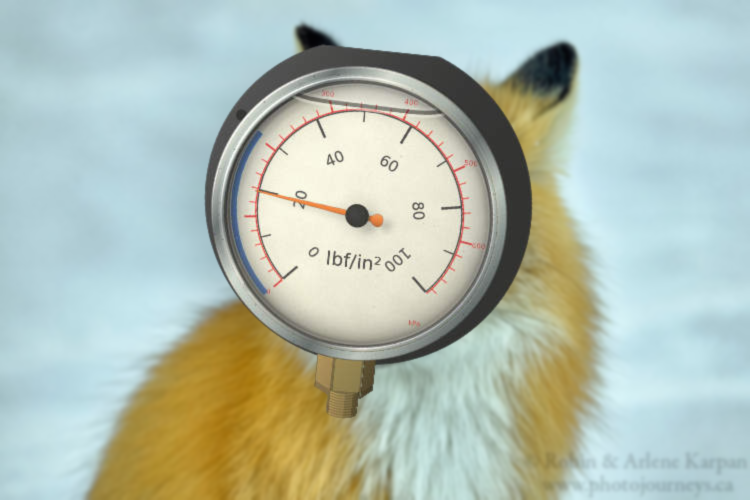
20 psi
